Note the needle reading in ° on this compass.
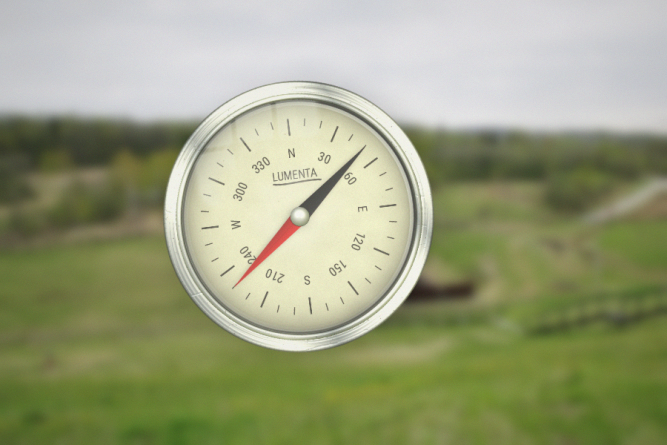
230 °
